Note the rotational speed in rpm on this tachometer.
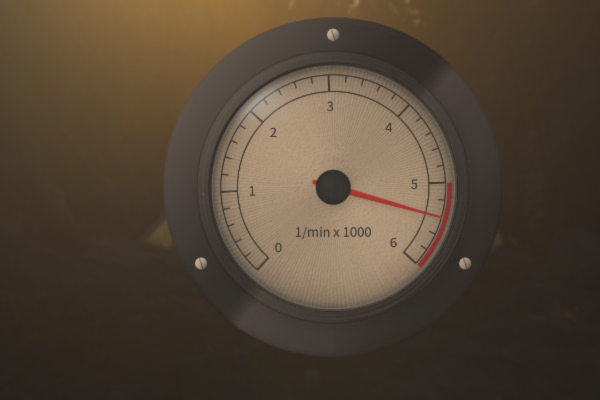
5400 rpm
